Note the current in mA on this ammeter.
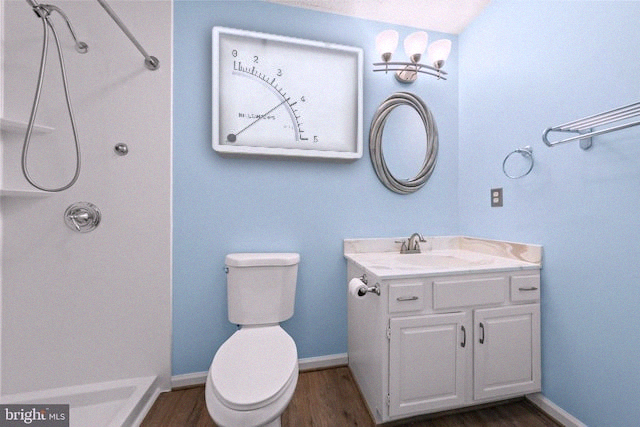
3.8 mA
